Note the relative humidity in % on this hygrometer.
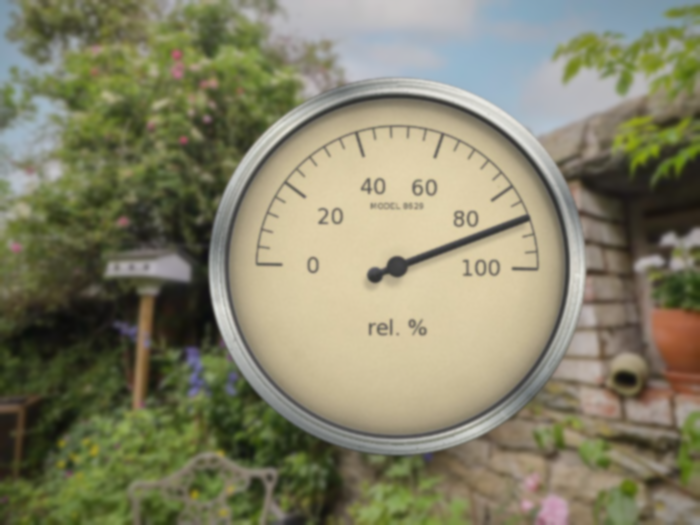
88 %
